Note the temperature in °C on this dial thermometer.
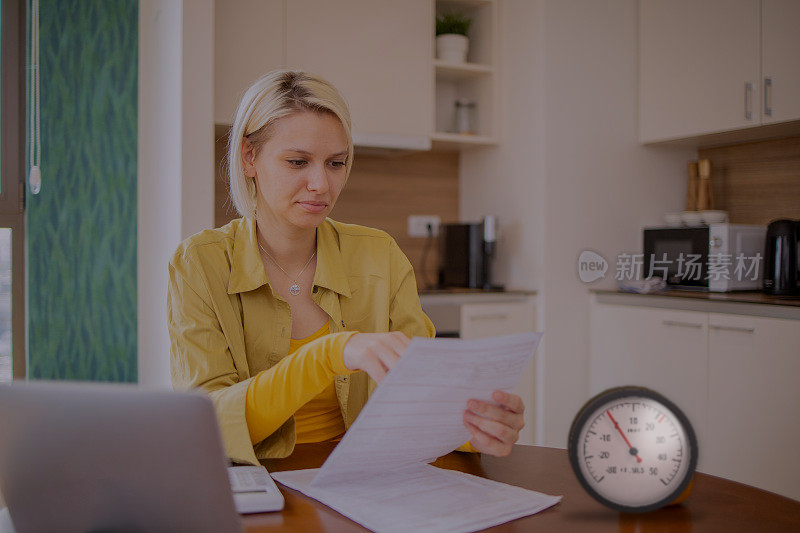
0 °C
